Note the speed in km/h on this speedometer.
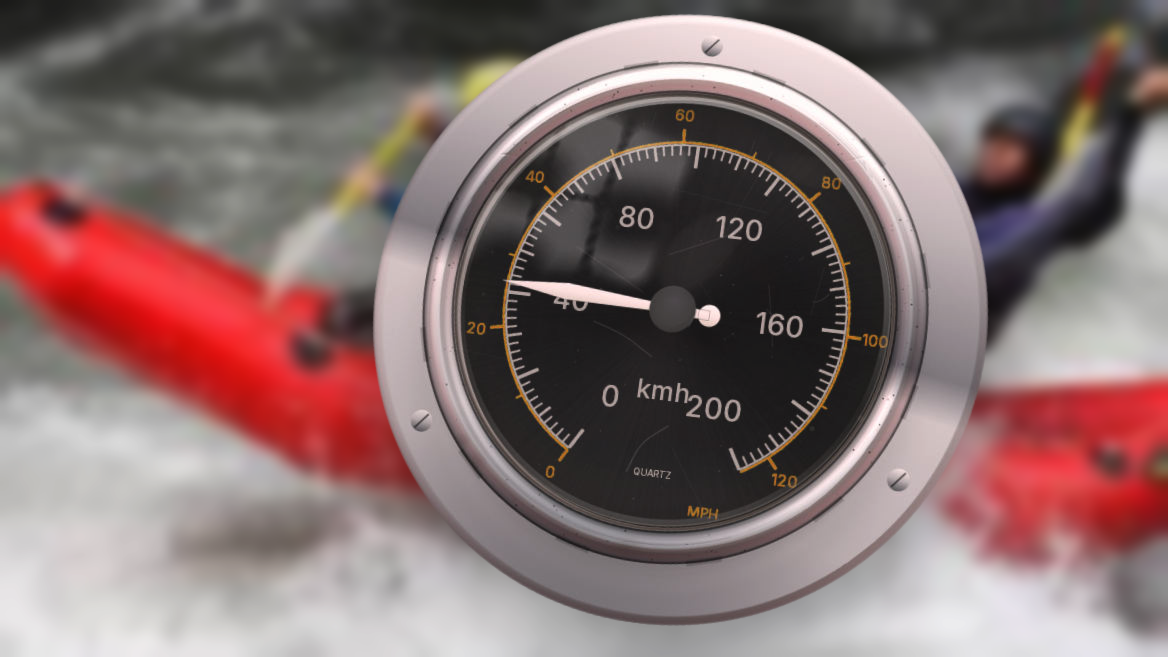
42 km/h
